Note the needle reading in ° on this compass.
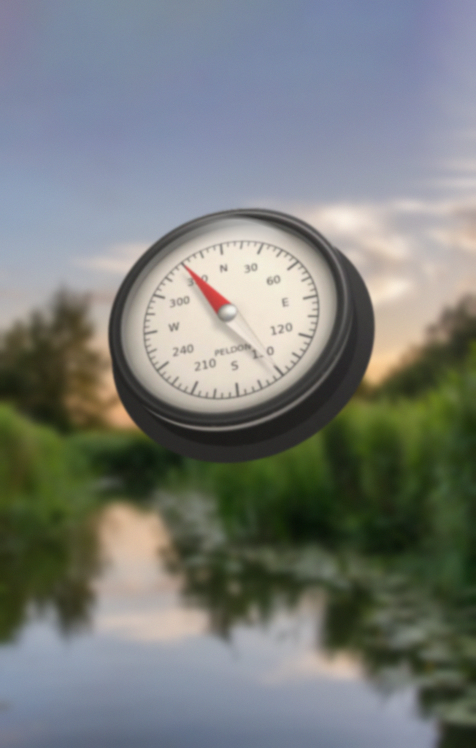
330 °
